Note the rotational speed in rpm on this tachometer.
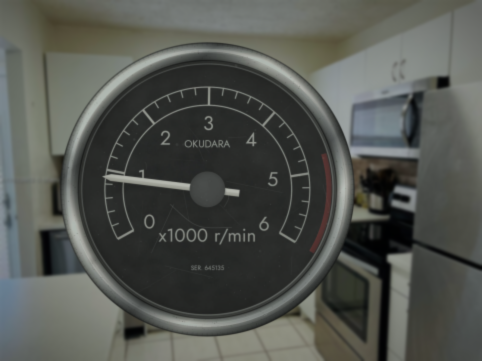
900 rpm
